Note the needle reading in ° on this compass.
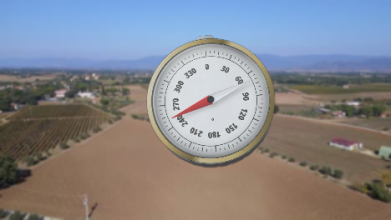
250 °
